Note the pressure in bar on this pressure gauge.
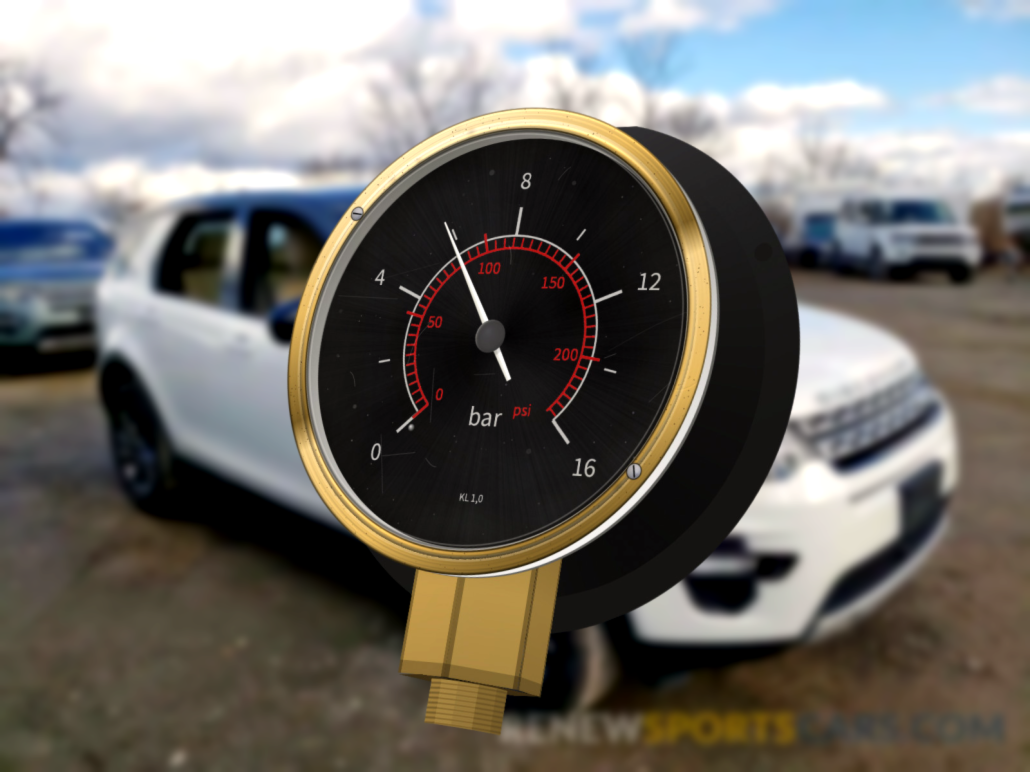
6 bar
